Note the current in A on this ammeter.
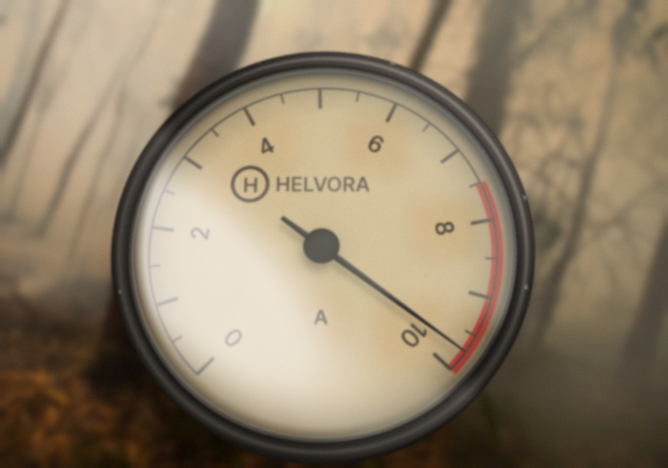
9.75 A
